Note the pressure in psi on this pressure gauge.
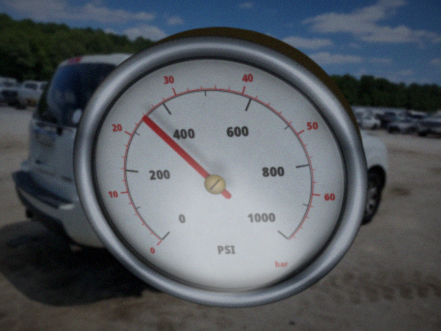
350 psi
